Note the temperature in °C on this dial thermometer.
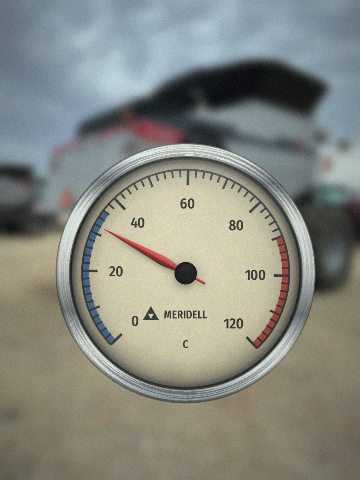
32 °C
